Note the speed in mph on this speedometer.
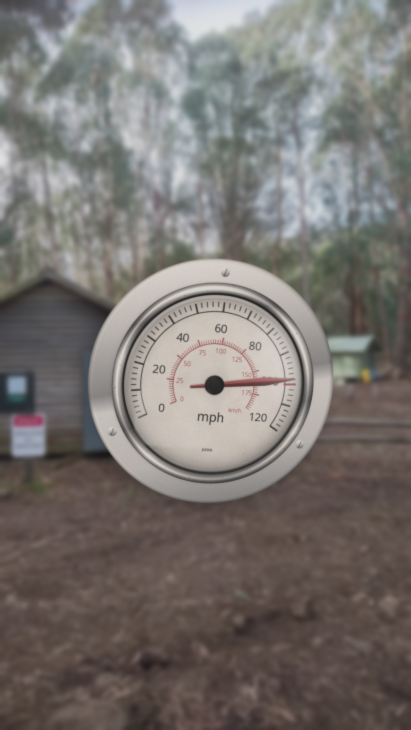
100 mph
